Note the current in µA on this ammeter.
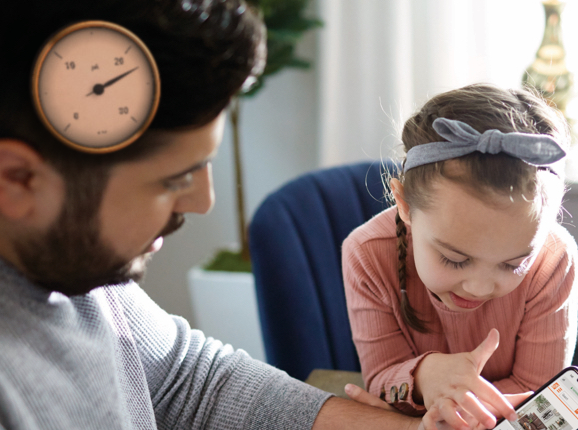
22.5 µA
